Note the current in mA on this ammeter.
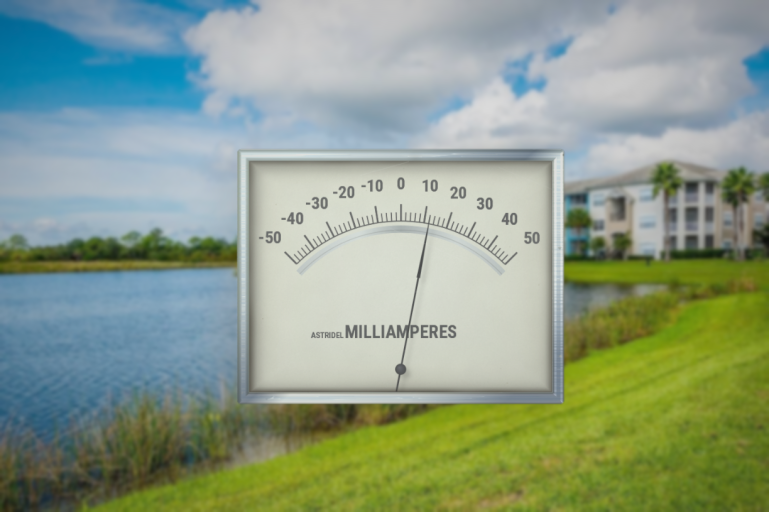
12 mA
